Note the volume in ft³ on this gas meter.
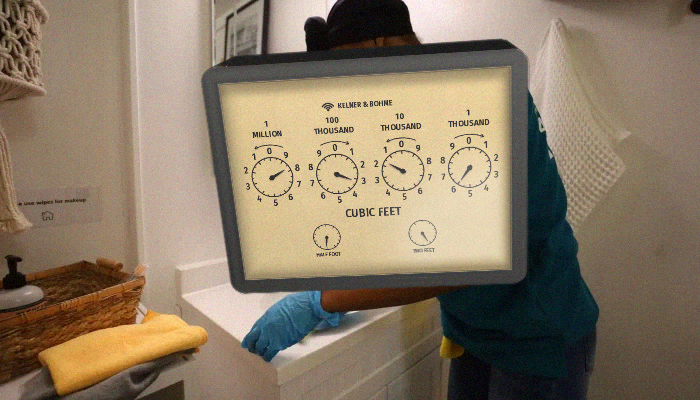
831600 ft³
